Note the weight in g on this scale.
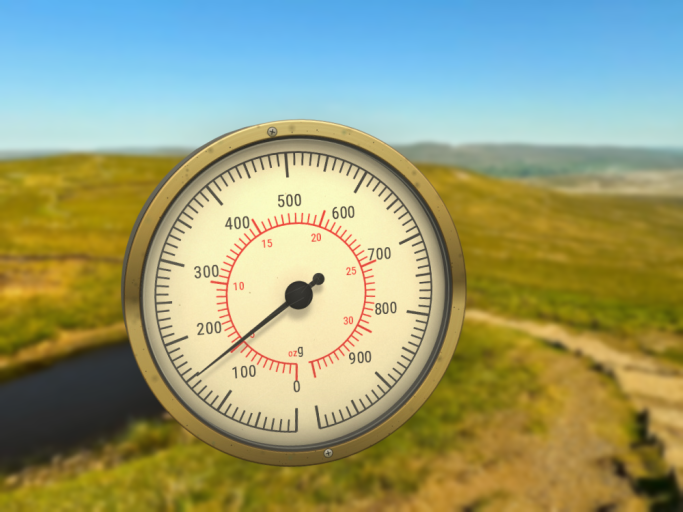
150 g
